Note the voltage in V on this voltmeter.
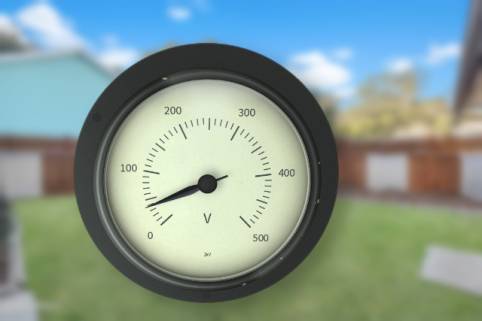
40 V
